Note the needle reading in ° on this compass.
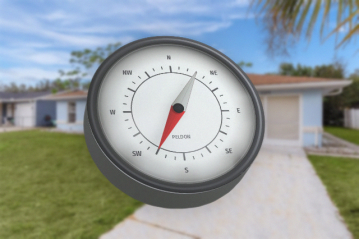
210 °
